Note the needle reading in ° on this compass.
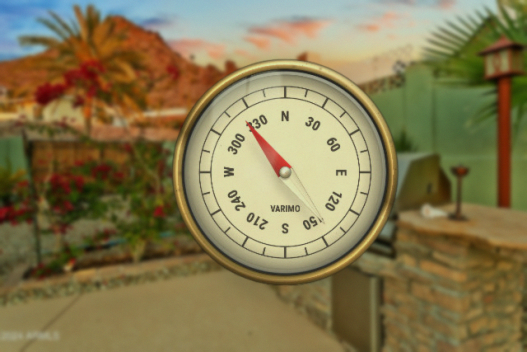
322.5 °
